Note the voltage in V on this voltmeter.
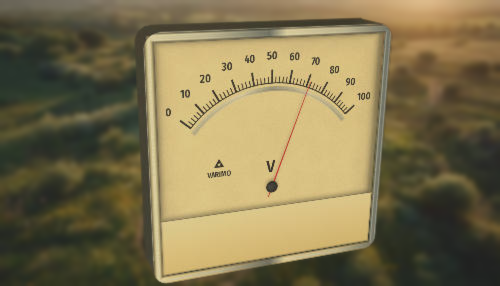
70 V
